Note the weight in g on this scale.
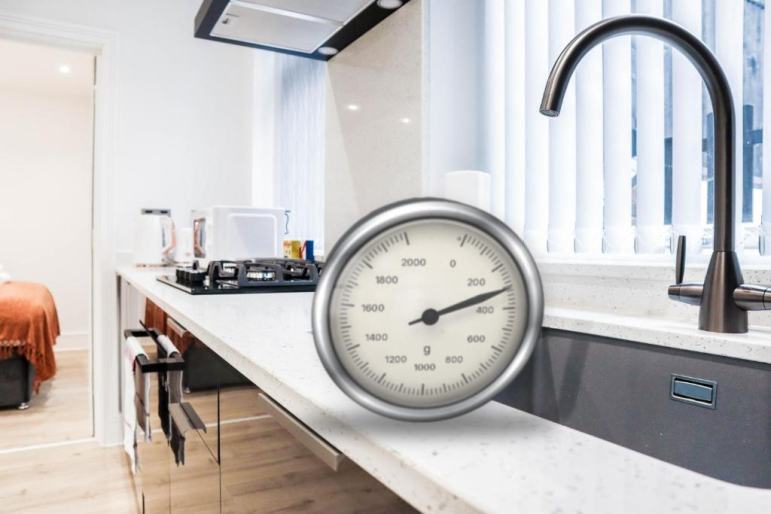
300 g
